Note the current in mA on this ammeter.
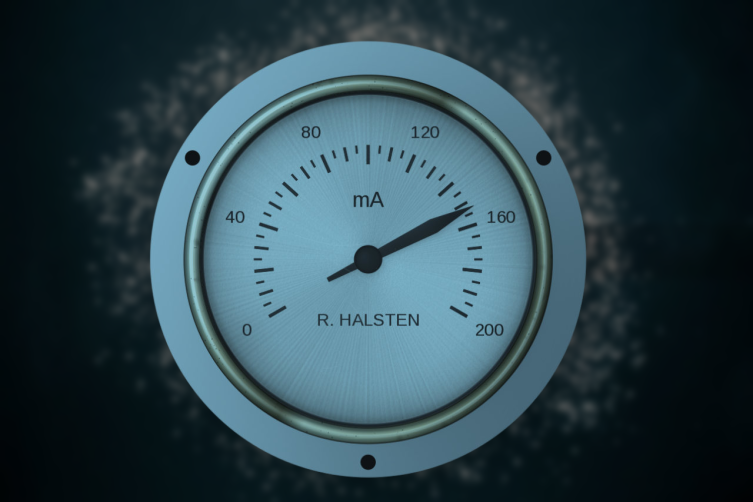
152.5 mA
